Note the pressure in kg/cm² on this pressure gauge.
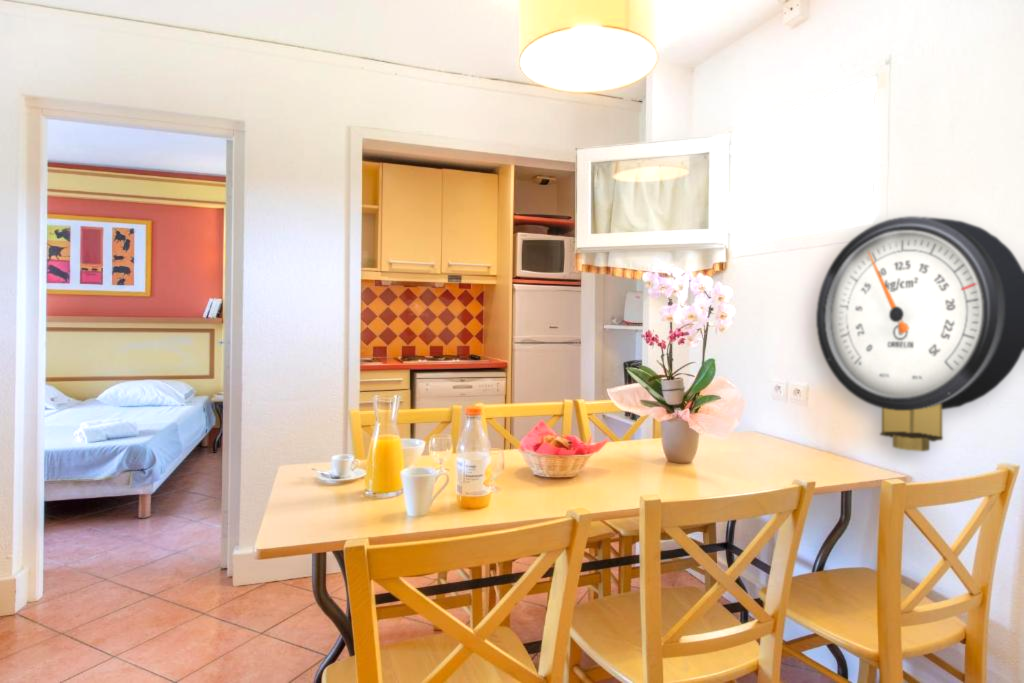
10 kg/cm²
